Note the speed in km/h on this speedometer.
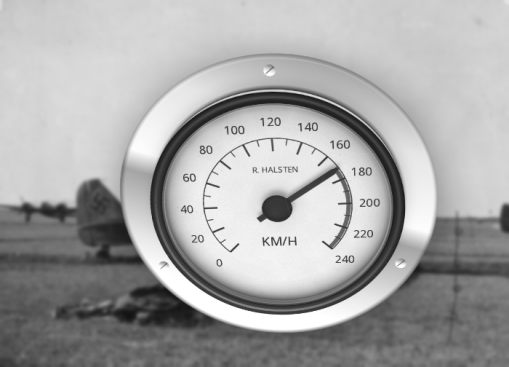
170 km/h
